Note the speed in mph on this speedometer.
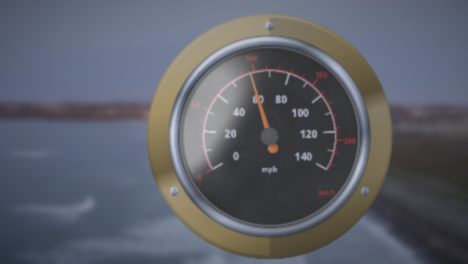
60 mph
